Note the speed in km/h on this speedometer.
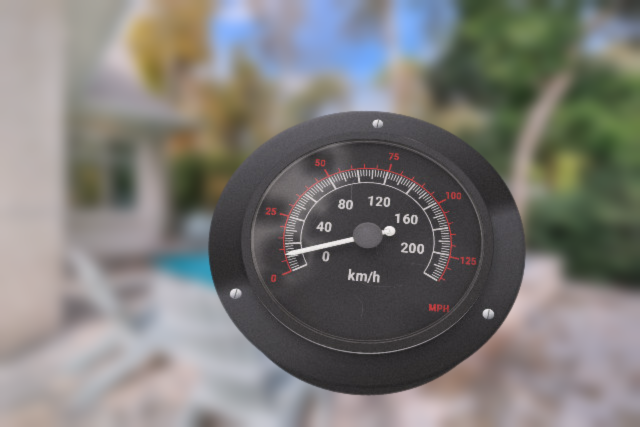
10 km/h
